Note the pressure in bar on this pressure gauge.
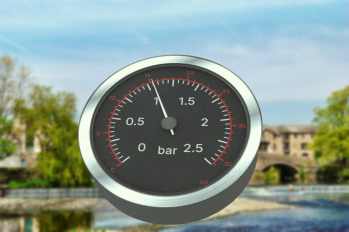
1.05 bar
